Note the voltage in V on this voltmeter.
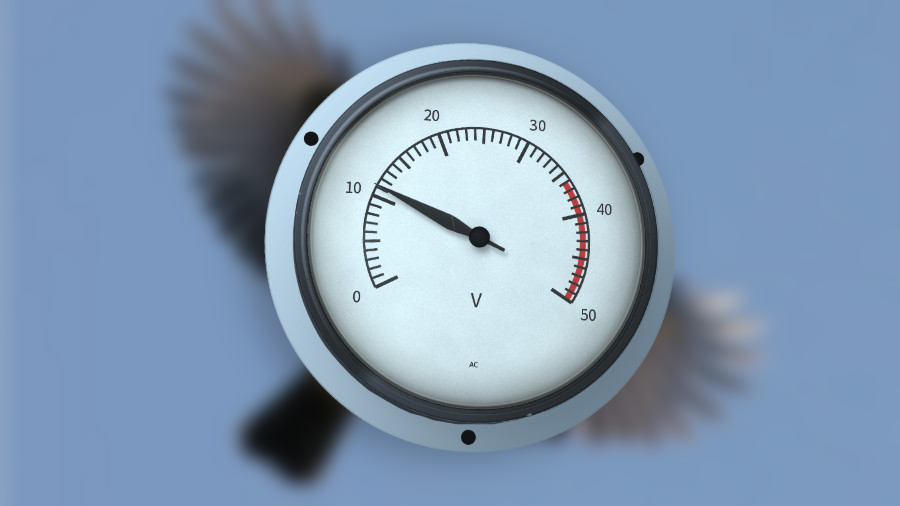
11 V
